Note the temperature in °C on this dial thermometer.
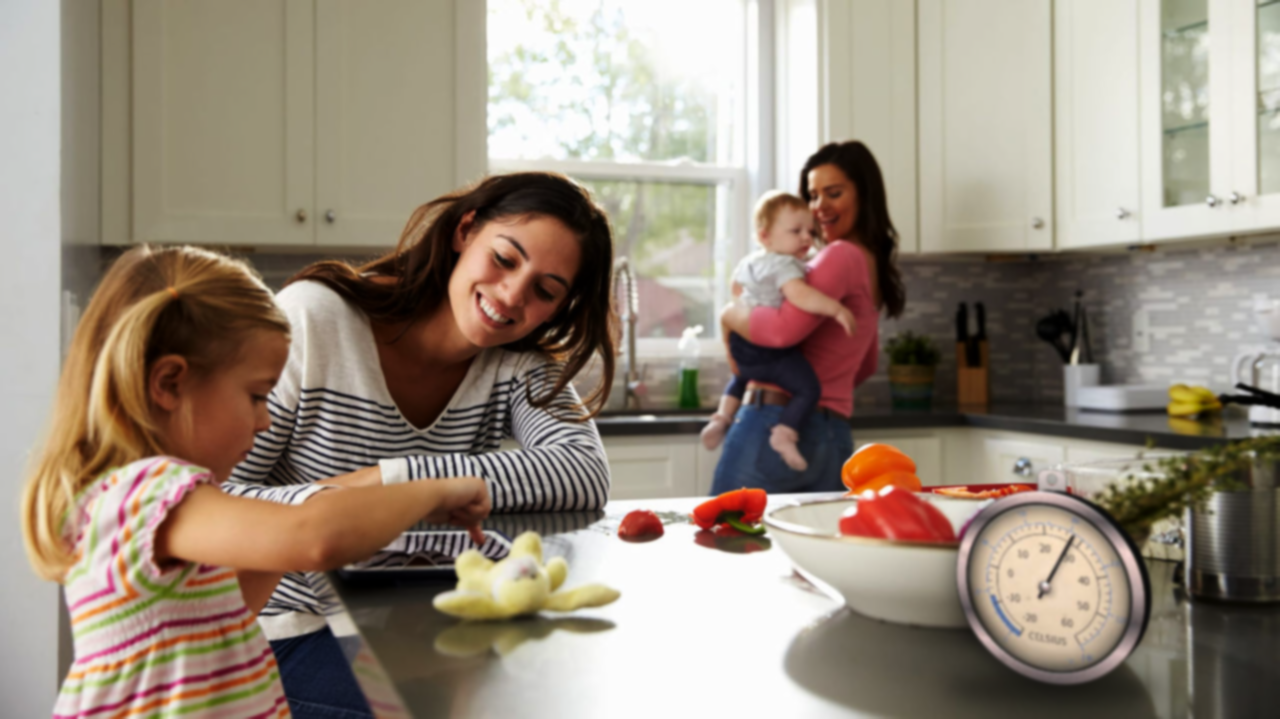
28 °C
